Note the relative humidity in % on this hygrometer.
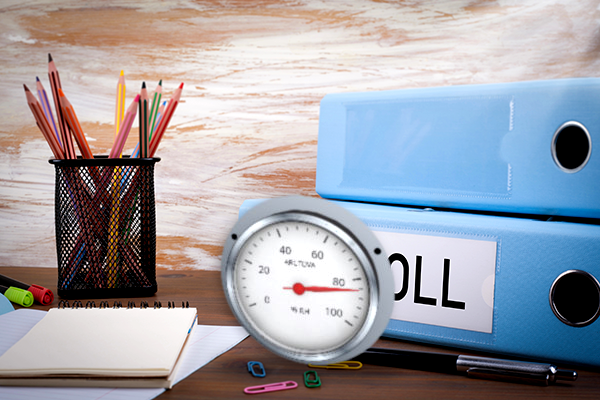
84 %
